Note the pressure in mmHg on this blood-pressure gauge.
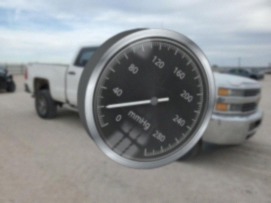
20 mmHg
